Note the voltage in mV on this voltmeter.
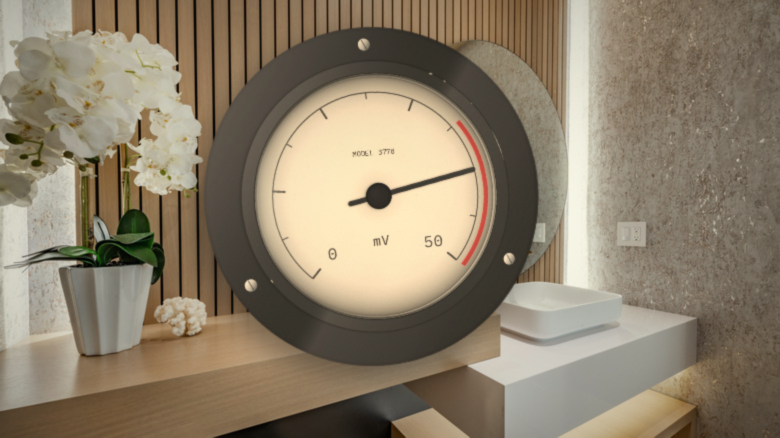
40 mV
